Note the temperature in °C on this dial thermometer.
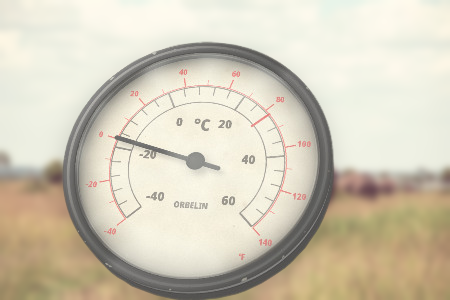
-18 °C
